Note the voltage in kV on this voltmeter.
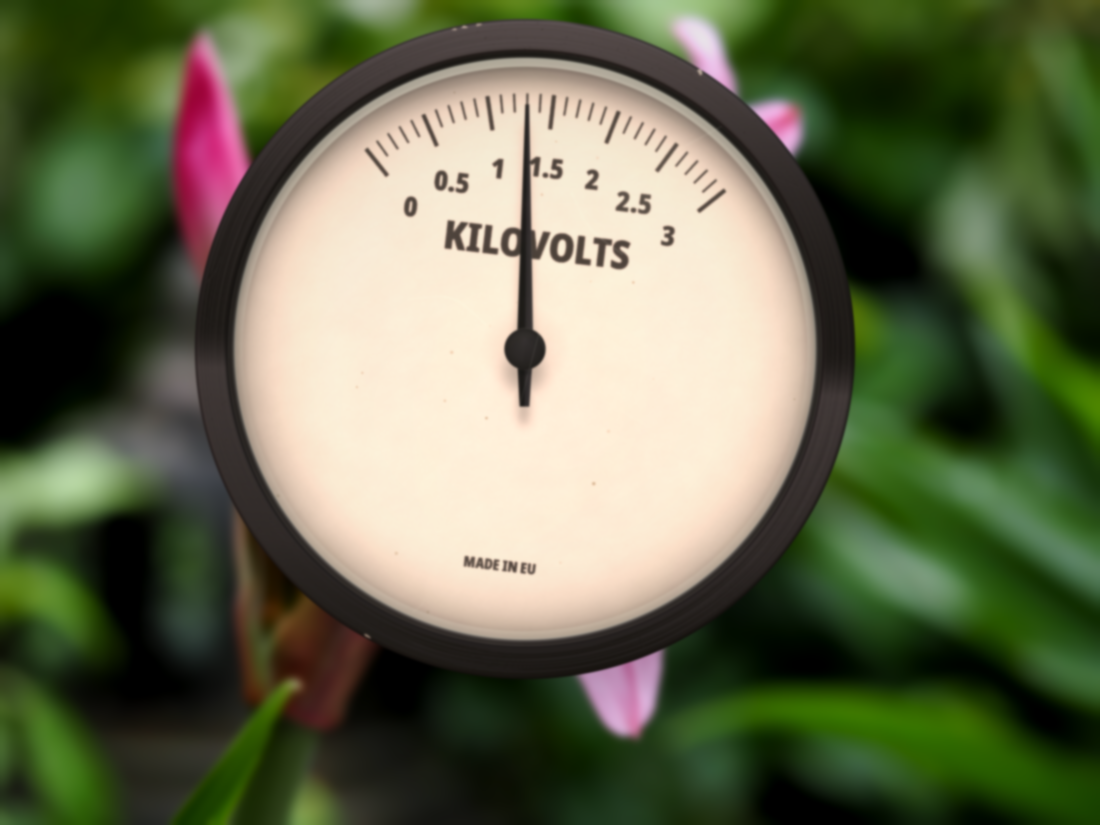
1.3 kV
